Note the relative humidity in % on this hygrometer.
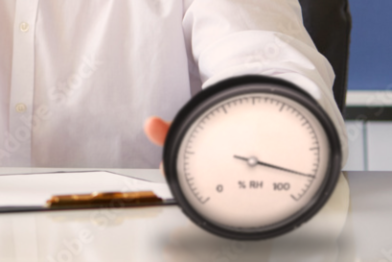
90 %
